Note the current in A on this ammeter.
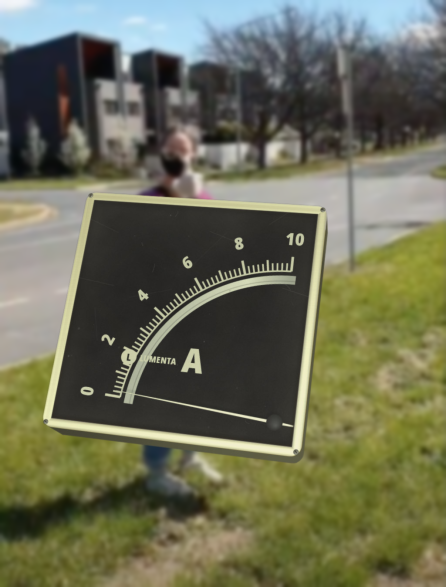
0.2 A
